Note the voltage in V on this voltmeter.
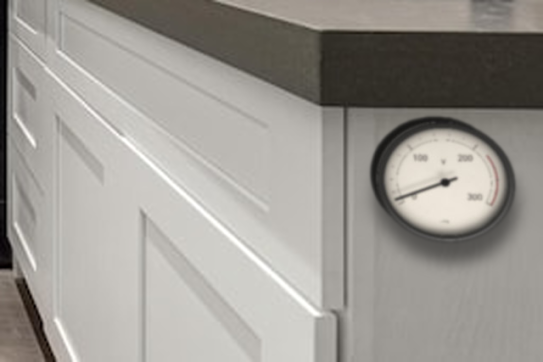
10 V
